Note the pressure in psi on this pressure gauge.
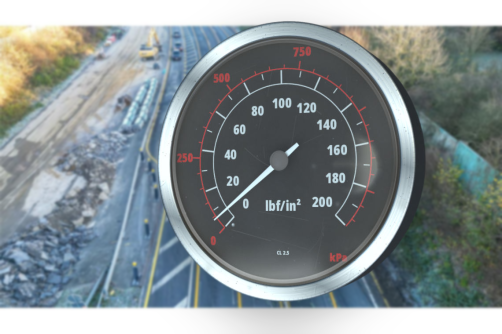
5 psi
